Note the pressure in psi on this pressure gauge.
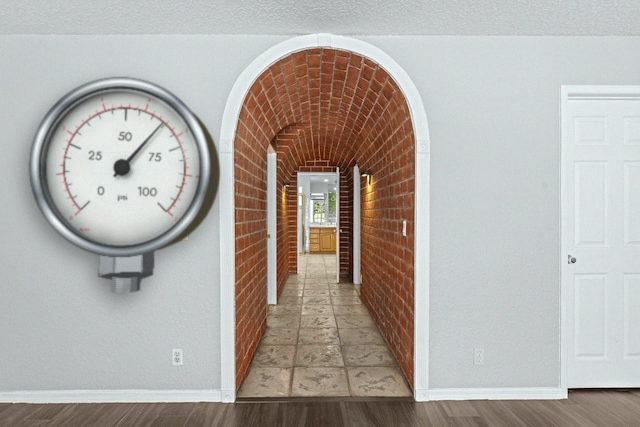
65 psi
